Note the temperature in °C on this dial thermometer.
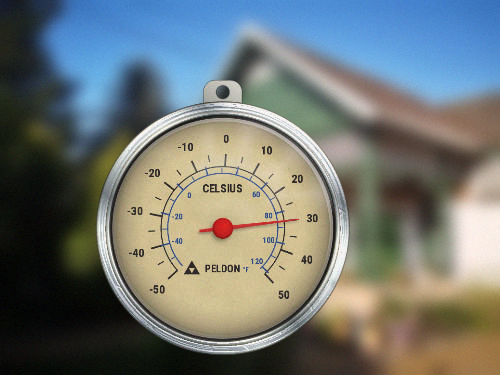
30 °C
